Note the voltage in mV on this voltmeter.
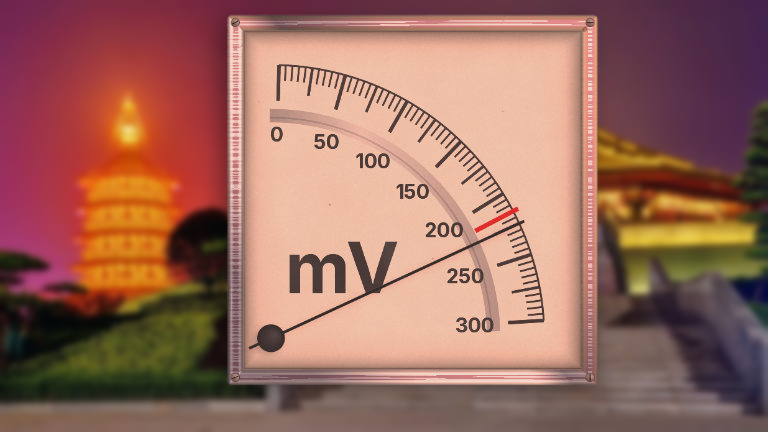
225 mV
